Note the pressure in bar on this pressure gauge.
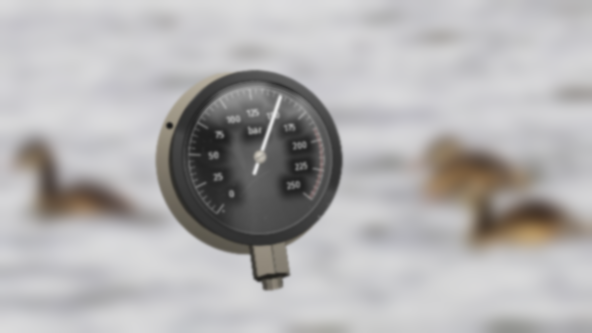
150 bar
